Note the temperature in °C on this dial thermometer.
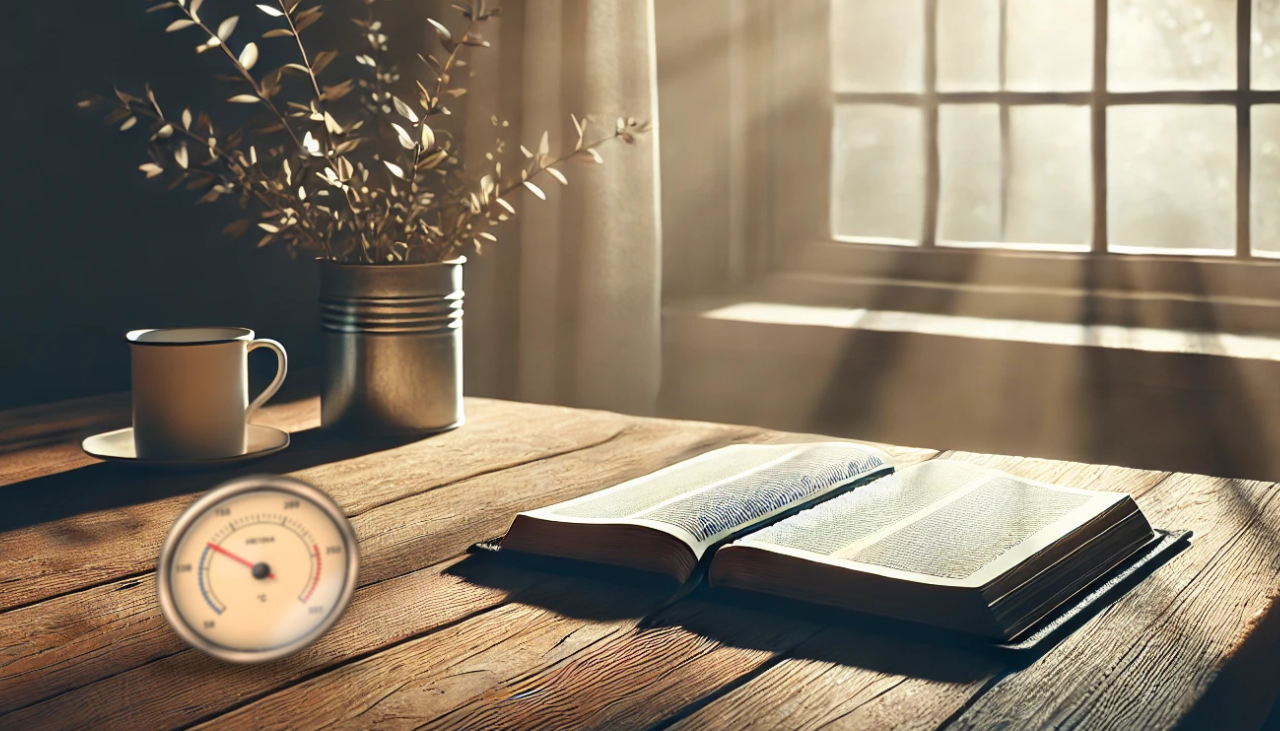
125 °C
